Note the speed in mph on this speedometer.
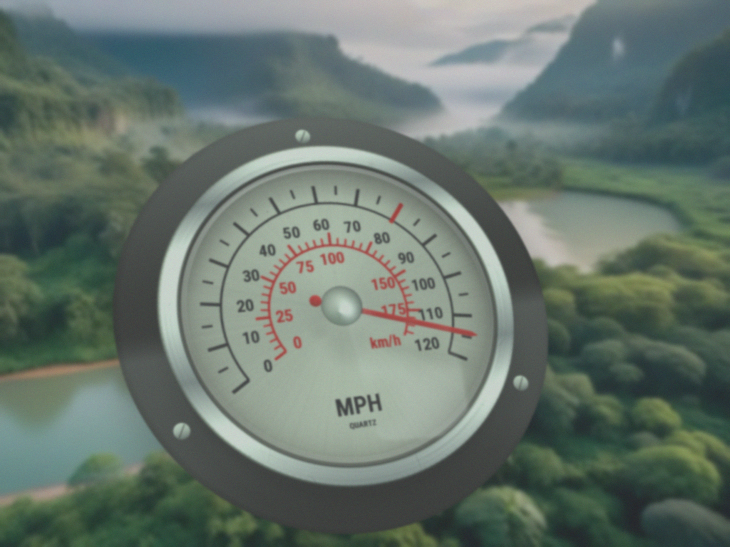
115 mph
